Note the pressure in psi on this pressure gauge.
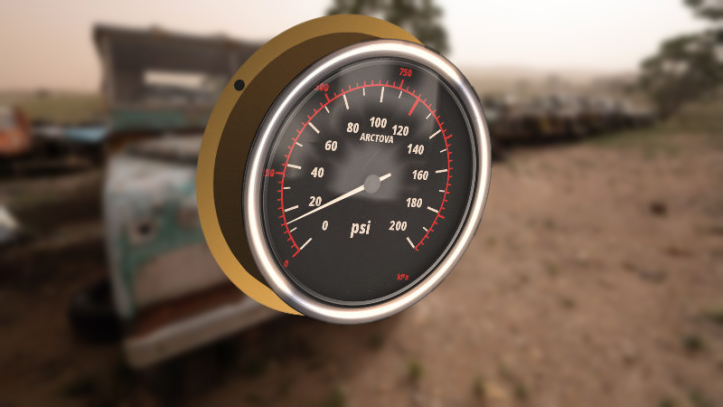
15 psi
